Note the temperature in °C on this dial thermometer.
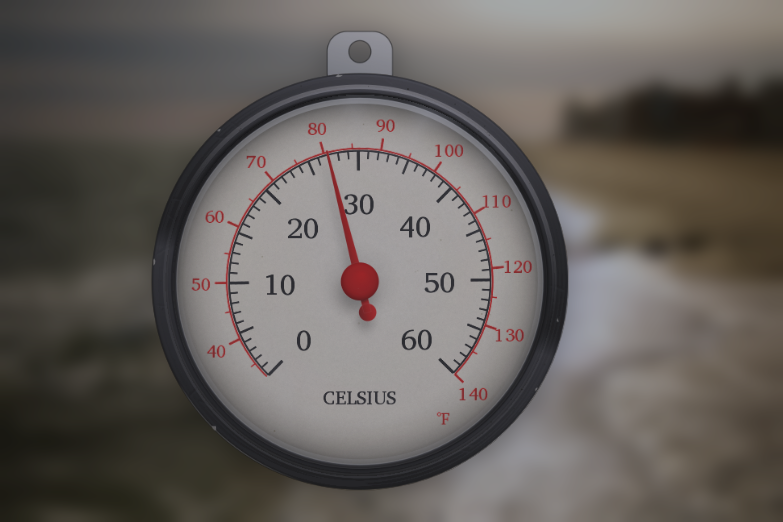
27 °C
